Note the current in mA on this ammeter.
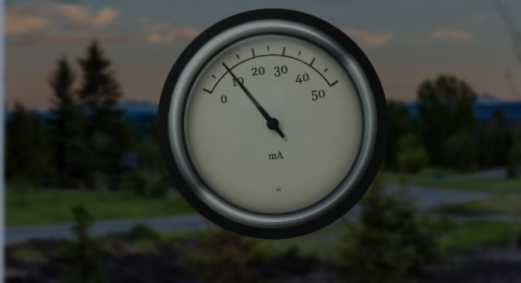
10 mA
